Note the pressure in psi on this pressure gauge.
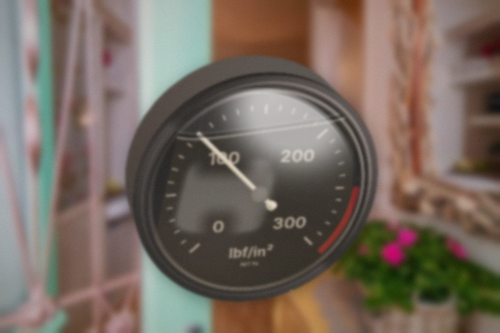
100 psi
